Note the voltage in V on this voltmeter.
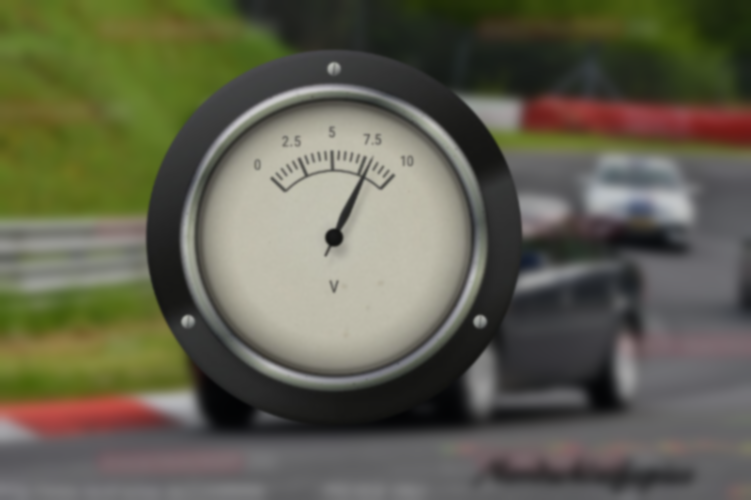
8 V
